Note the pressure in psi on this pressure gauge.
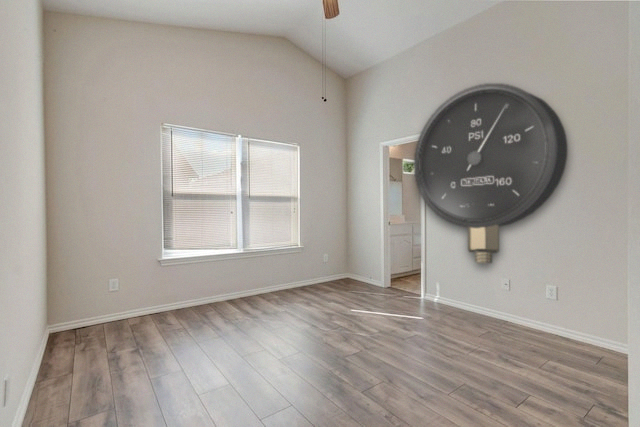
100 psi
